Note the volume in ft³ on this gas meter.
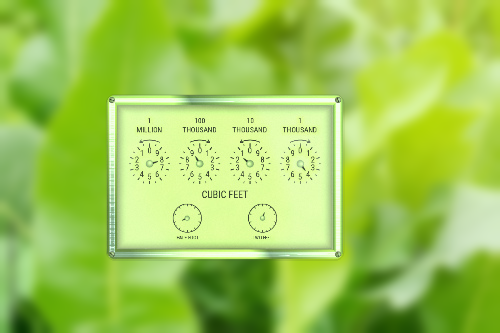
791400 ft³
